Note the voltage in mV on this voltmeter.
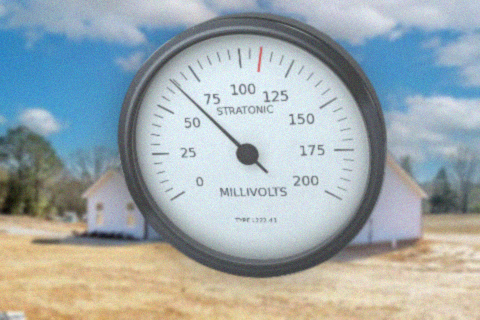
65 mV
